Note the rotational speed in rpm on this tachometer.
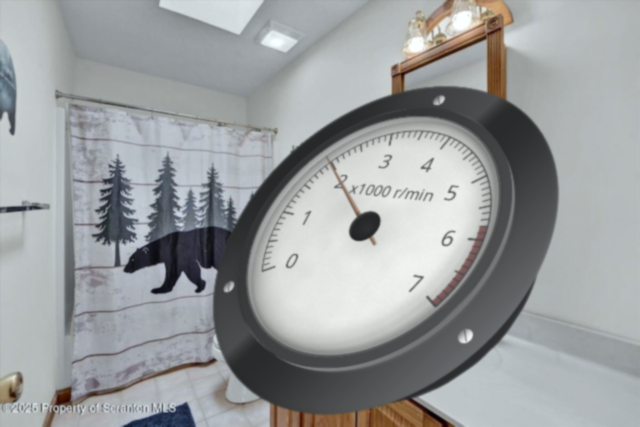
2000 rpm
